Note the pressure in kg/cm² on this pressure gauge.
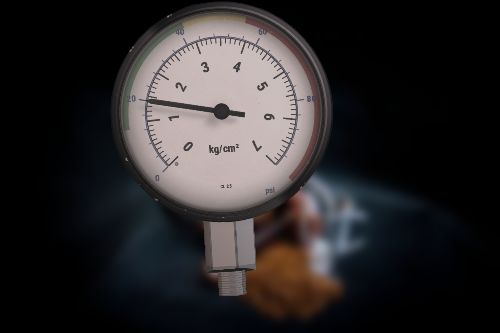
1.4 kg/cm²
